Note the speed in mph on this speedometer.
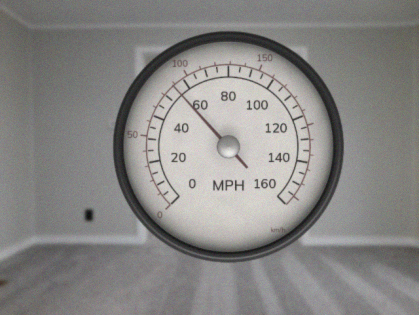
55 mph
